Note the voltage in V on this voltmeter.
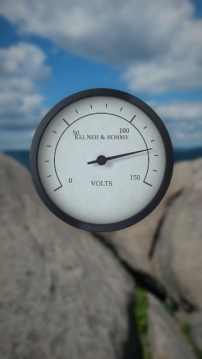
125 V
